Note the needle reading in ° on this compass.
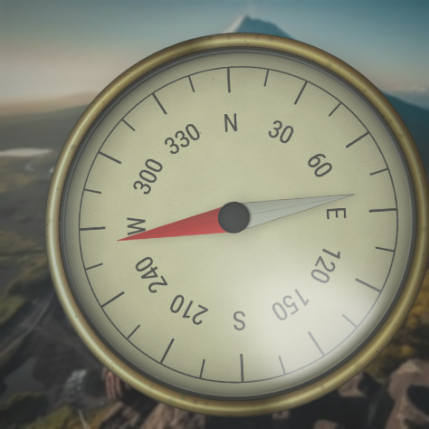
262.5 °
